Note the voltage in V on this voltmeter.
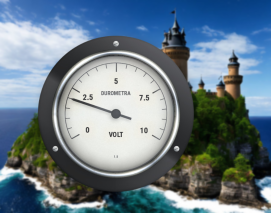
2 V
